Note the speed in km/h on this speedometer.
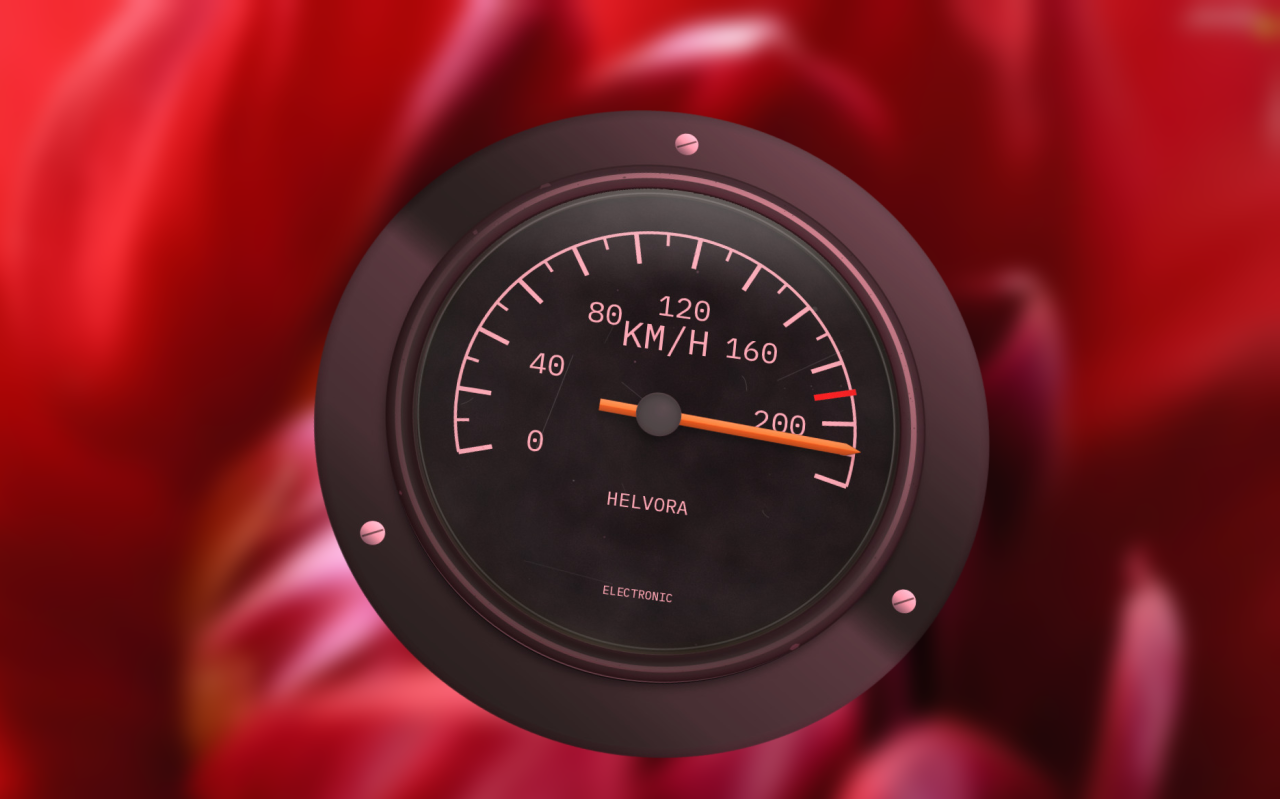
210 km/h
